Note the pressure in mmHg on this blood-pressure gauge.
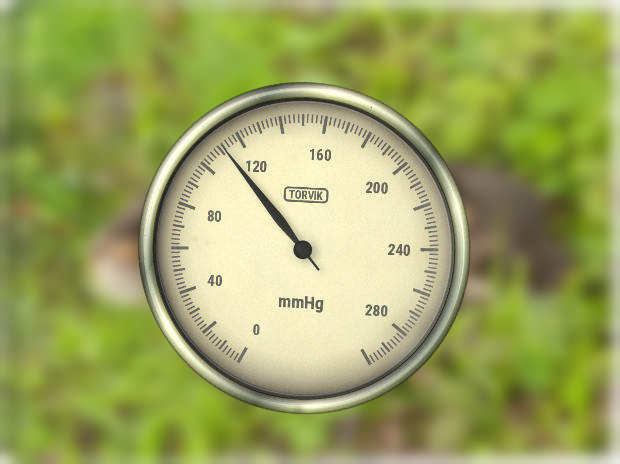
112 mmHg
